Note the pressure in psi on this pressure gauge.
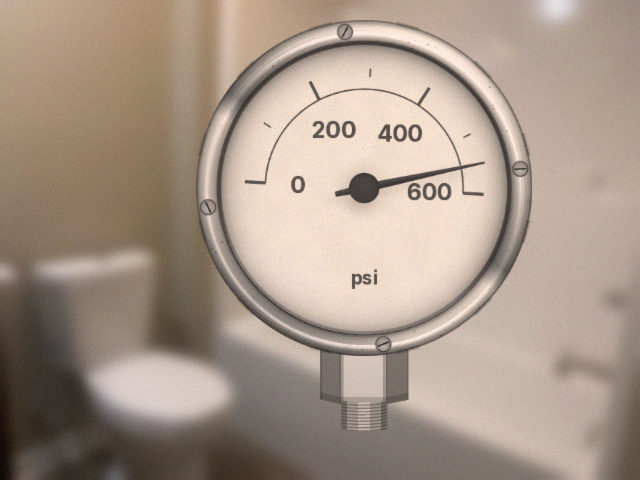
550 psi
